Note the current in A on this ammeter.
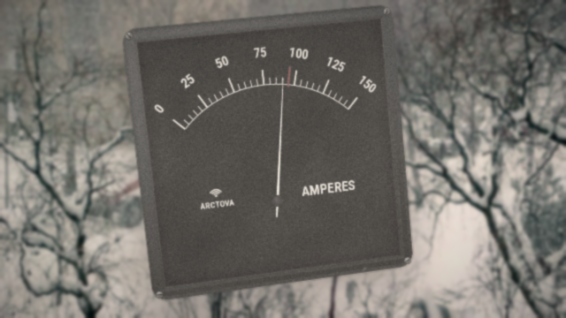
90 A
